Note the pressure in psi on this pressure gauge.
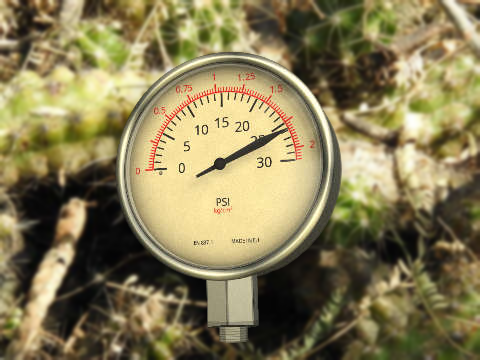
26 psi
